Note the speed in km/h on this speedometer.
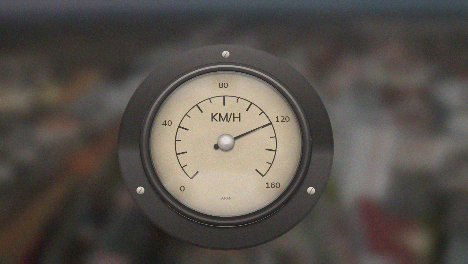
120 km/h
